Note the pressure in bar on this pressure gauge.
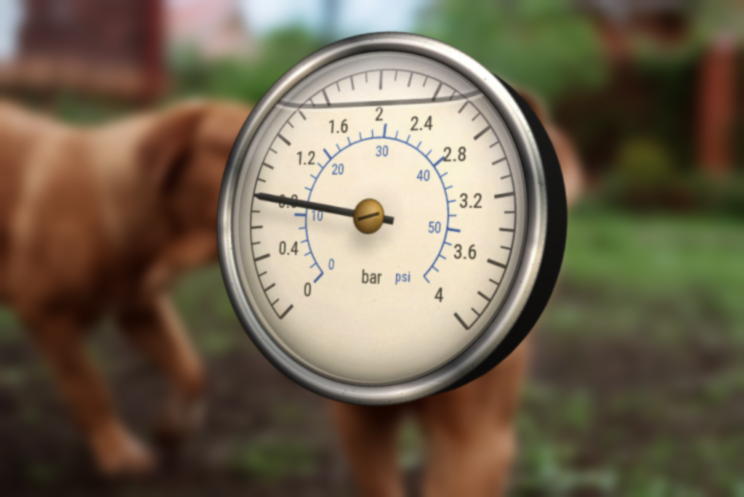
0.8 bar
